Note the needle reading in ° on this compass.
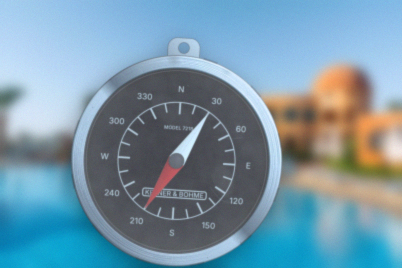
210 °
